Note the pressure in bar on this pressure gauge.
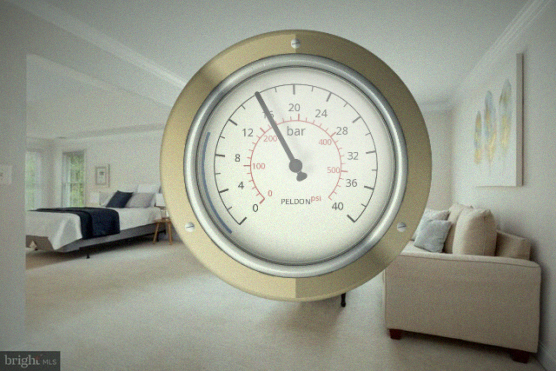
16 bar
